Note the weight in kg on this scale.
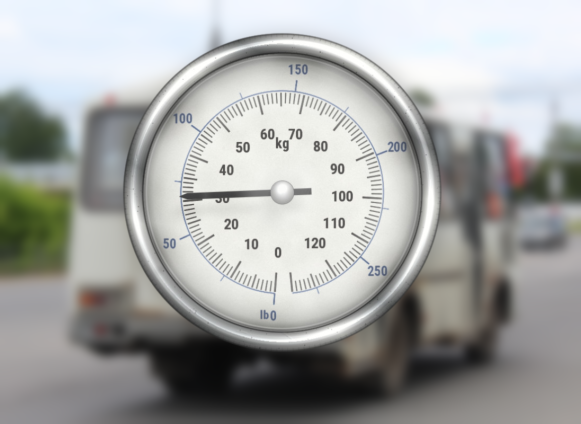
31 kg
